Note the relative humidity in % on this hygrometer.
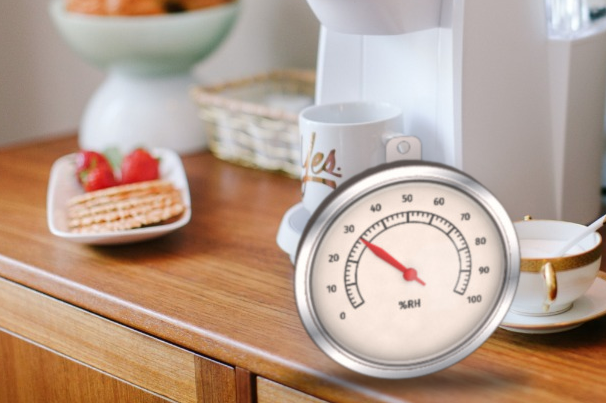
30 %
